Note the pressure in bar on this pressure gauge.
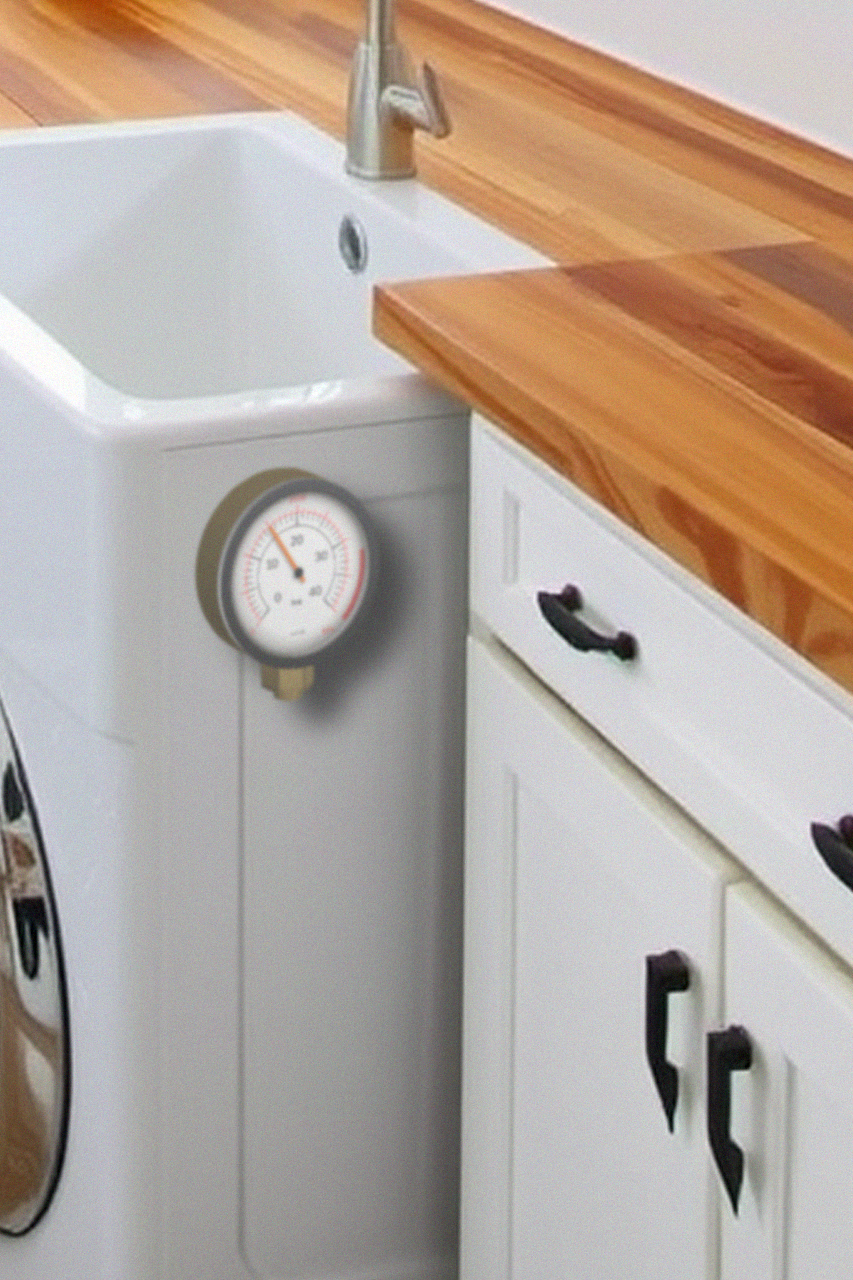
15 bar
